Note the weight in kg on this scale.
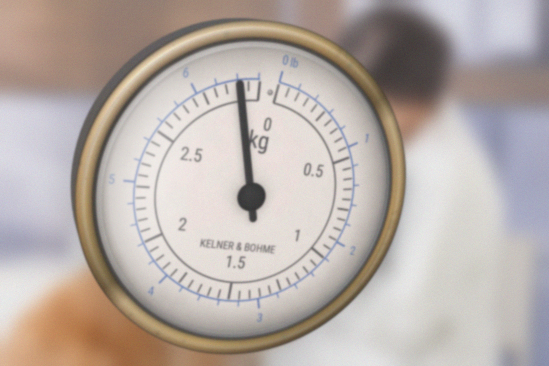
2.9 kg
